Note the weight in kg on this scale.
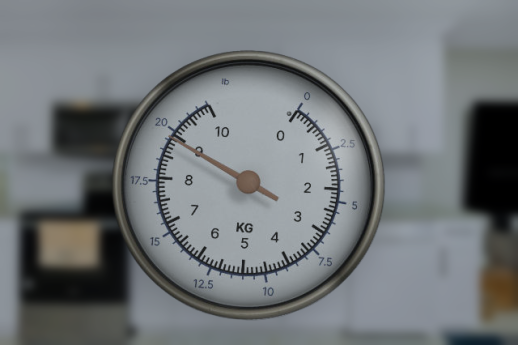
8.9 kg
